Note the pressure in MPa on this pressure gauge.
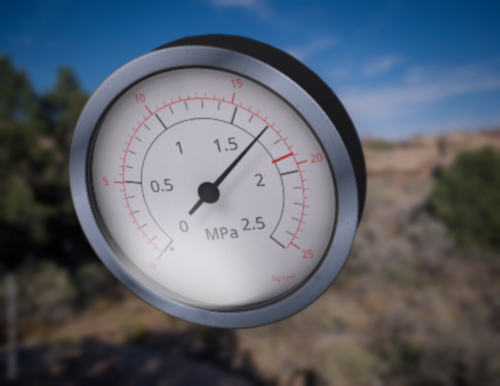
1.7 MPa
